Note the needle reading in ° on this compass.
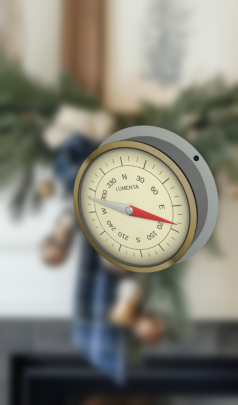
110 °
